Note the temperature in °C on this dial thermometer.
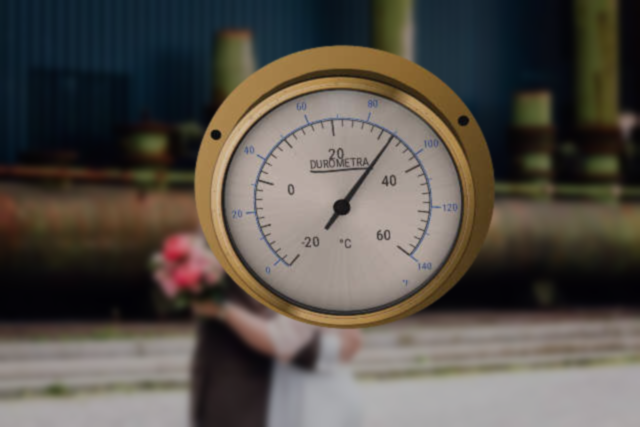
32 °C
